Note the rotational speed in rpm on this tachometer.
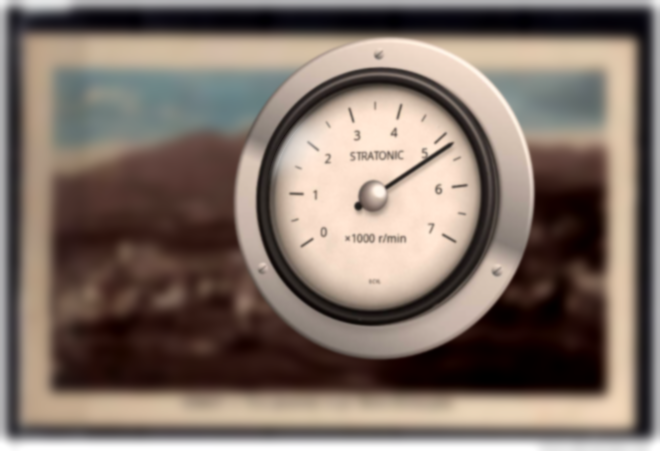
5250 rpm
